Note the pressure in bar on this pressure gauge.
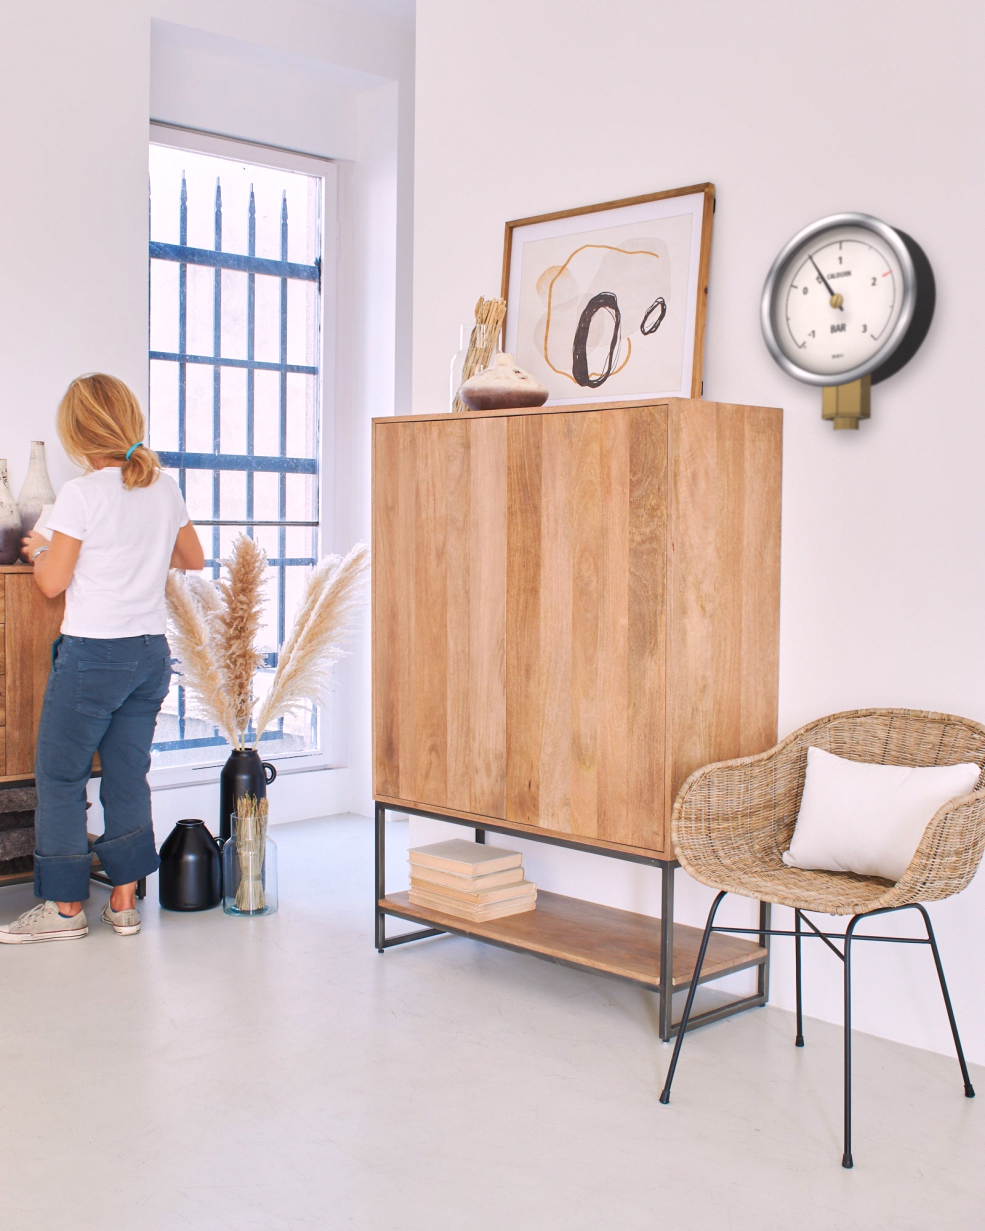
0.5 bar
